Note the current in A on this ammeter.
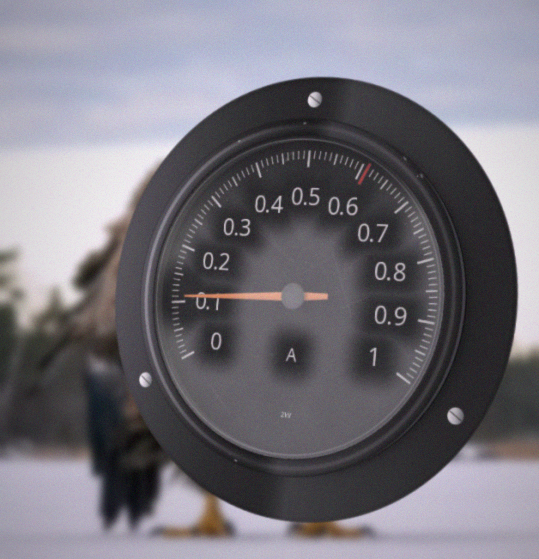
0.11 A
